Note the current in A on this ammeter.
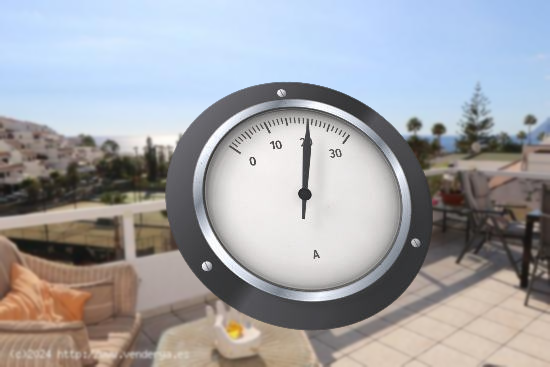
20 A
